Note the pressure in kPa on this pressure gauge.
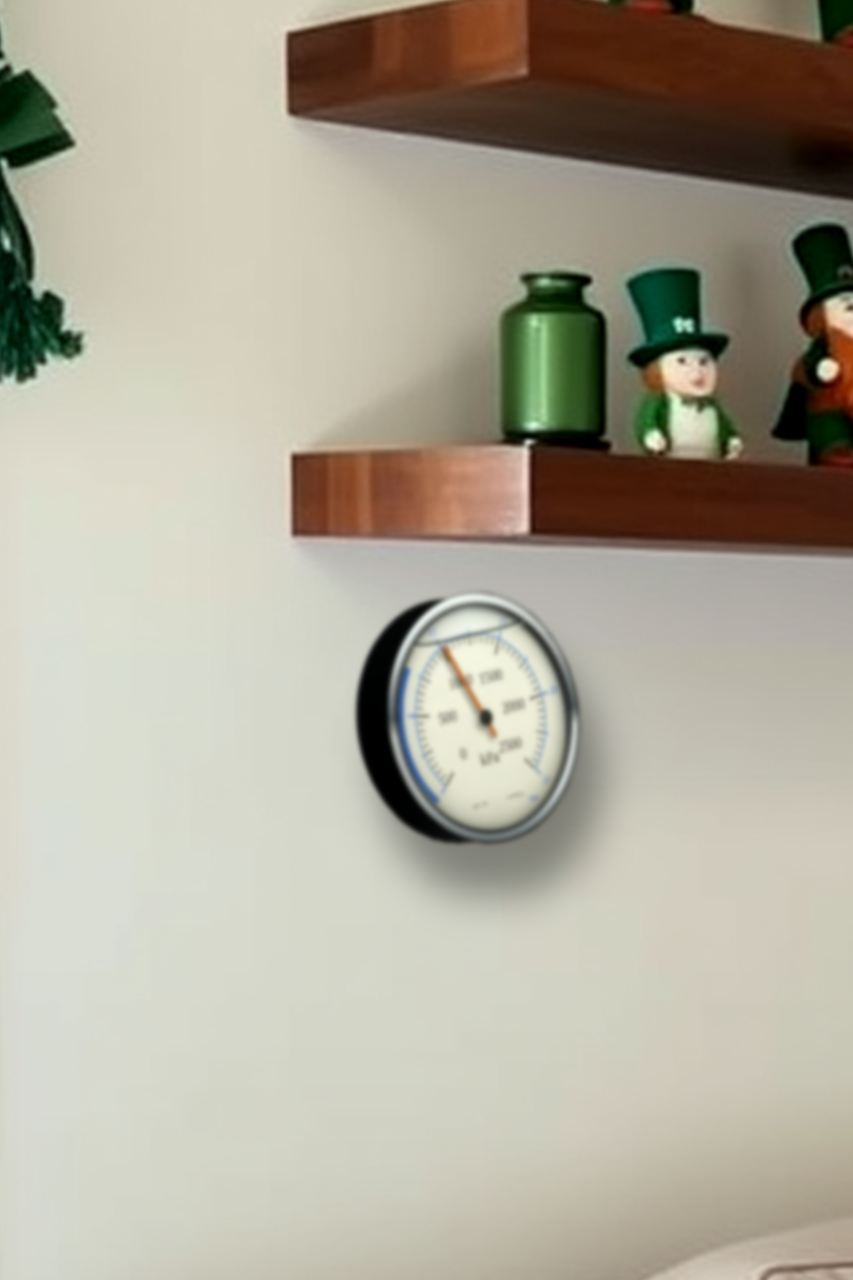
1000 kPa
